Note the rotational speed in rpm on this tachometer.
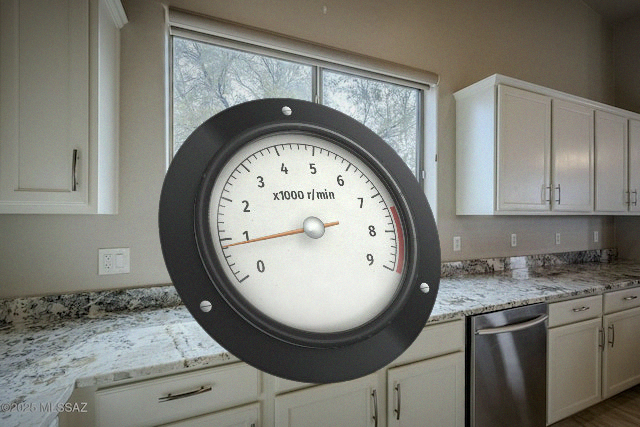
800 rpm
